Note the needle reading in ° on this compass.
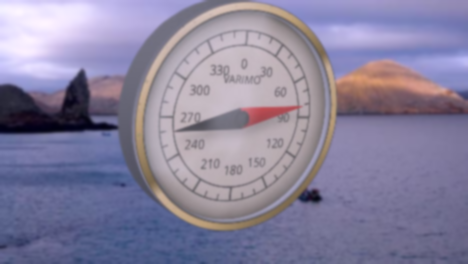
80 °
